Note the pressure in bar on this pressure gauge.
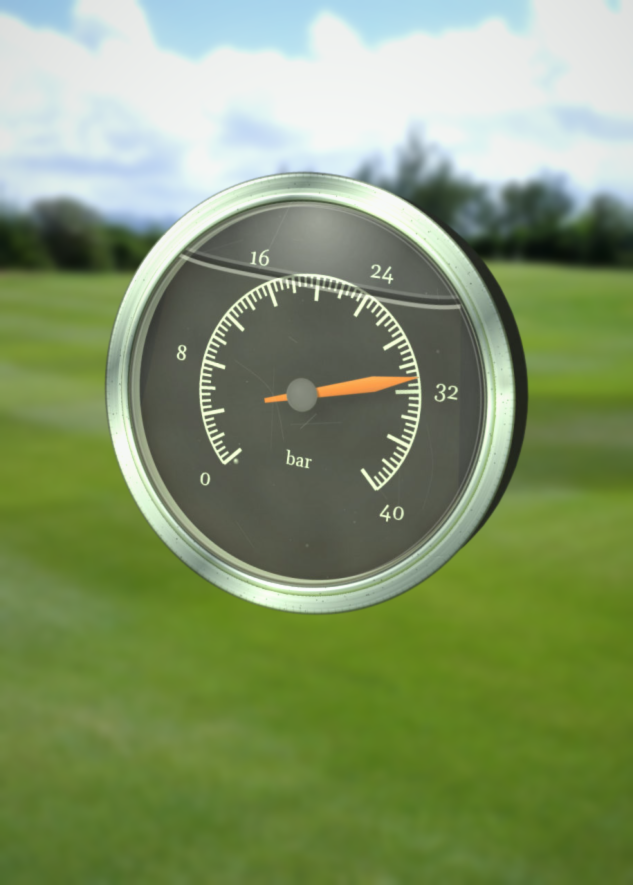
31 bar
